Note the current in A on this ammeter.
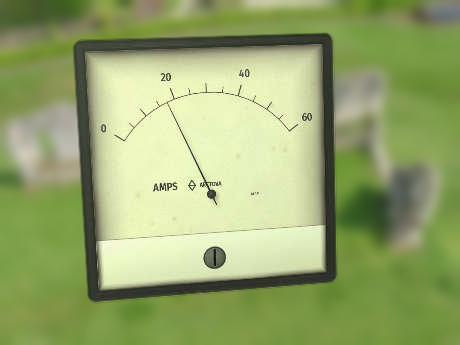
17.5 A
